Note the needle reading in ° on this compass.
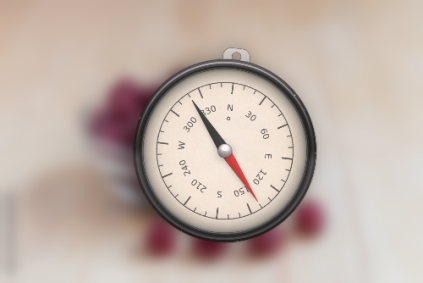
140 °
